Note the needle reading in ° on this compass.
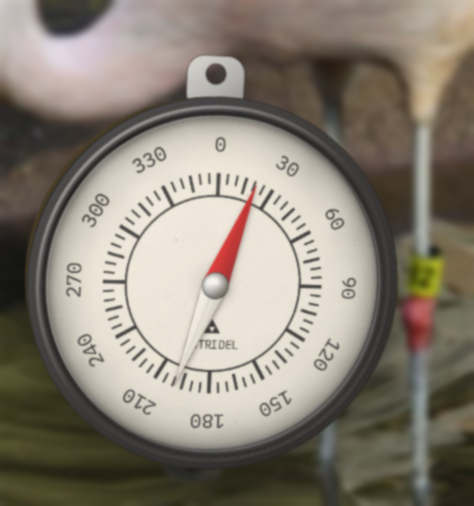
20 °
